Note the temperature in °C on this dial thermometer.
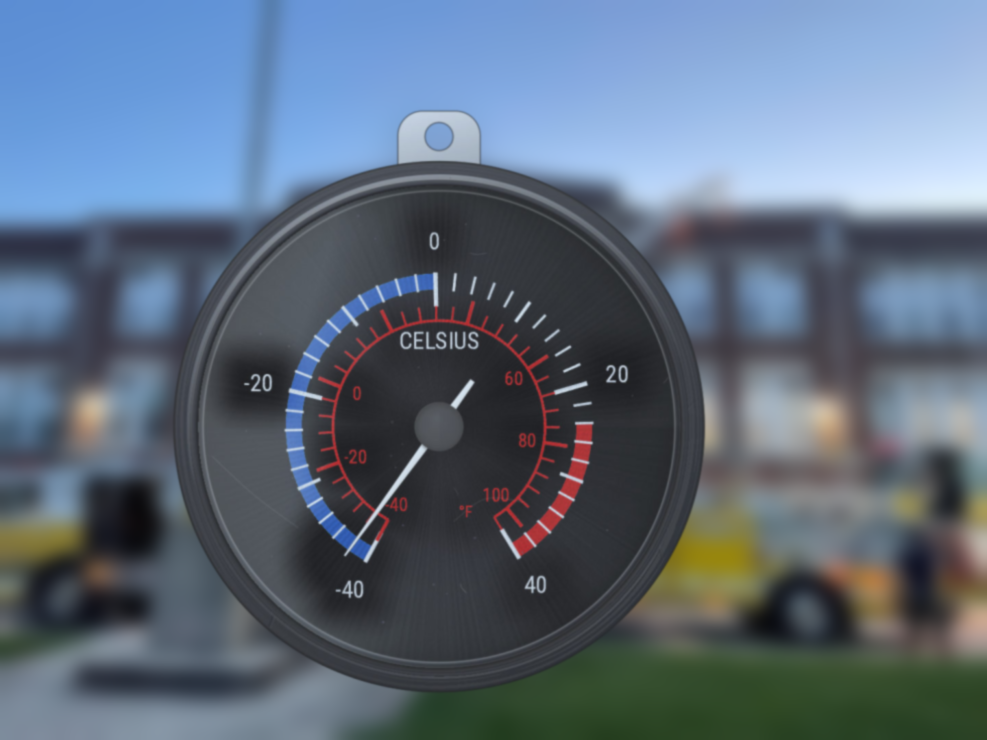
-38 °C
